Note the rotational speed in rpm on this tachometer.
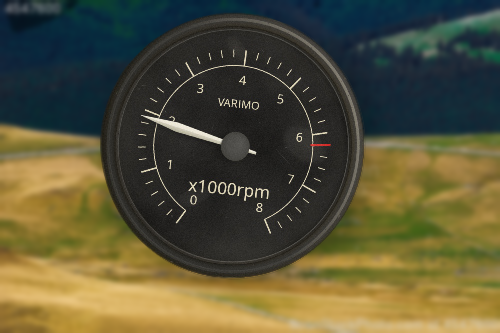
1900 rpm
